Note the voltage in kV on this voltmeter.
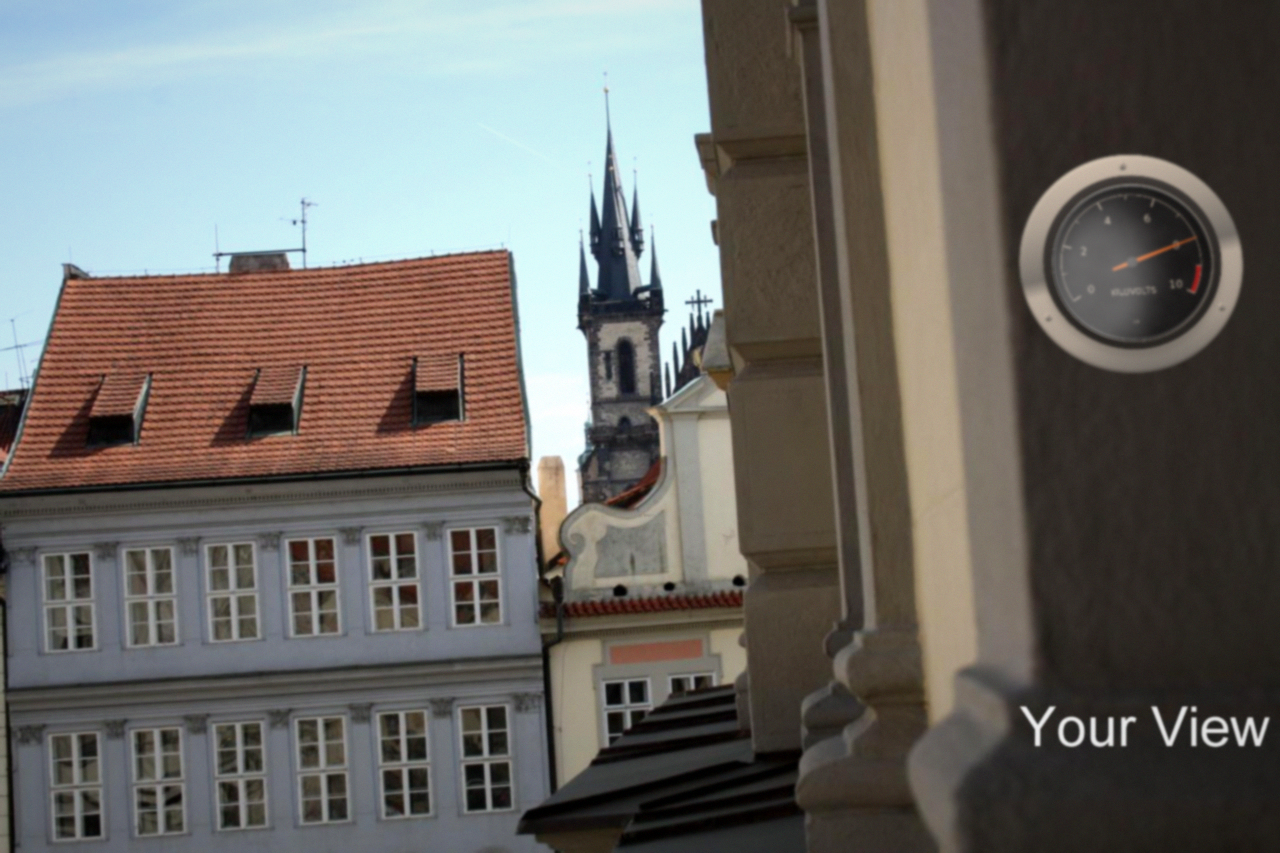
8 kV
